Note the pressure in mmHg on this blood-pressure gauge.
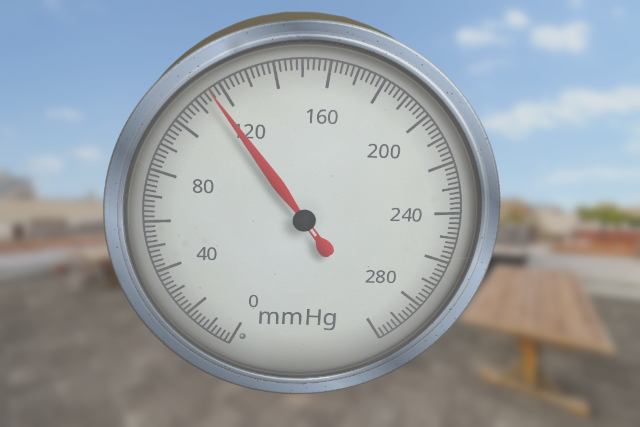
116 mmHg
